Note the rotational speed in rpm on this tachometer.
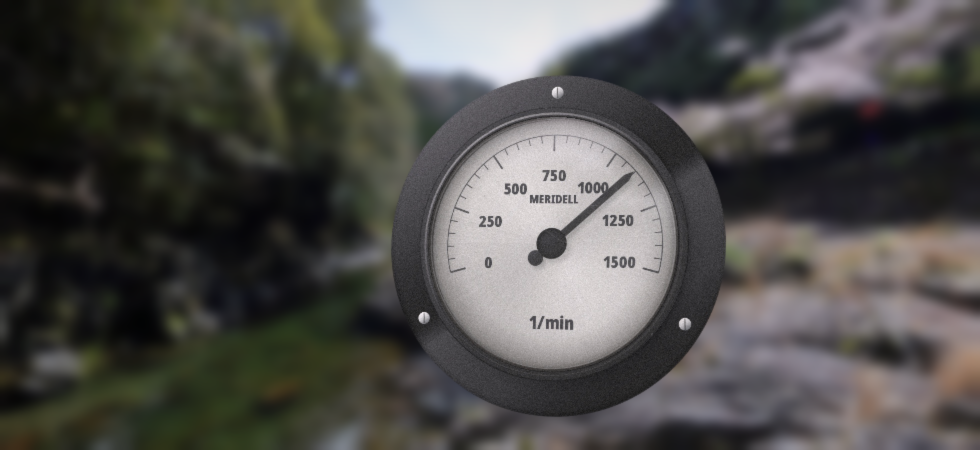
1100 rpm
